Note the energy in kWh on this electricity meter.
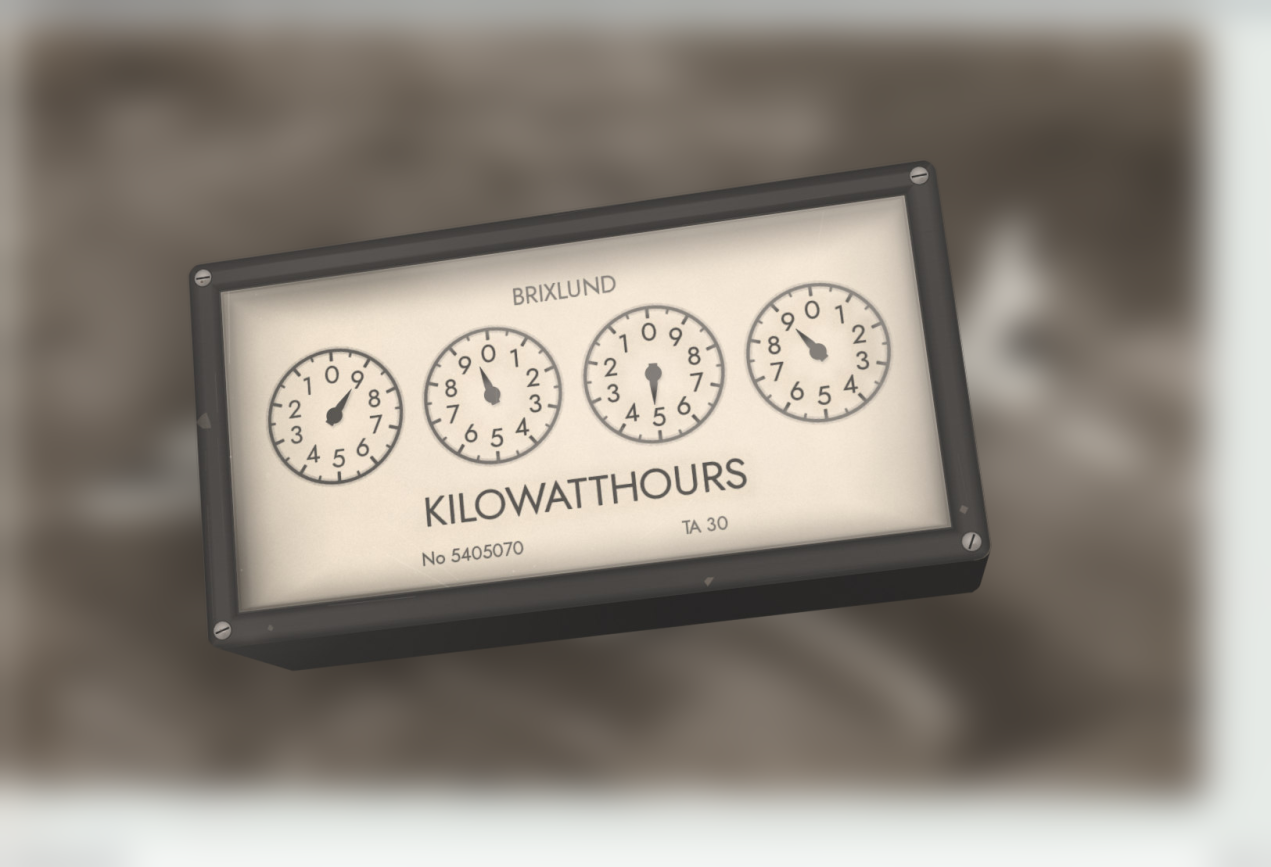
8949 kWh
